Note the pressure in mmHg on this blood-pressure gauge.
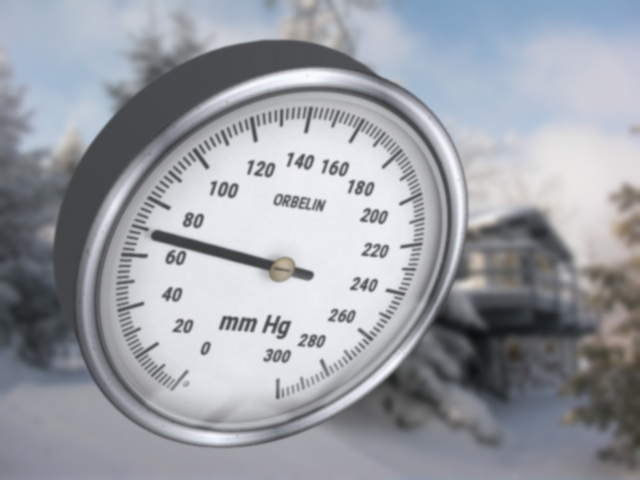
70 mmHg
